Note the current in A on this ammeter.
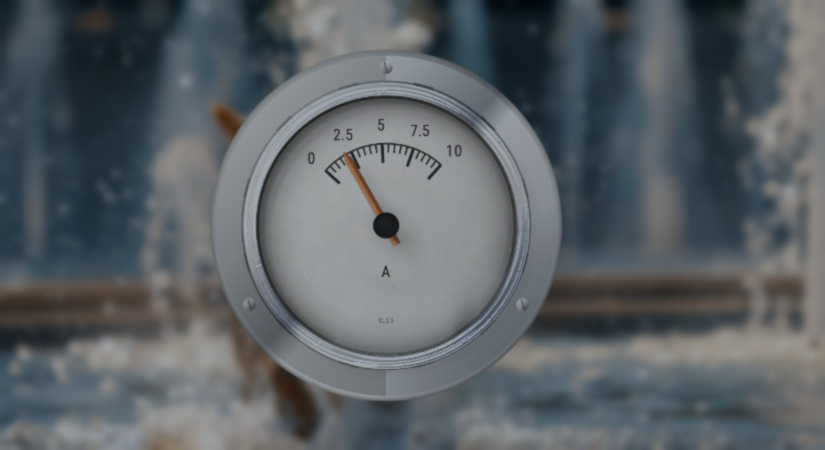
2 A
